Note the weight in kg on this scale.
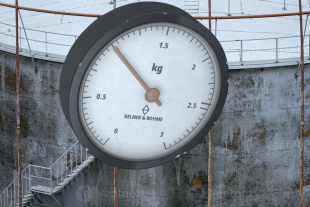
1 kg
